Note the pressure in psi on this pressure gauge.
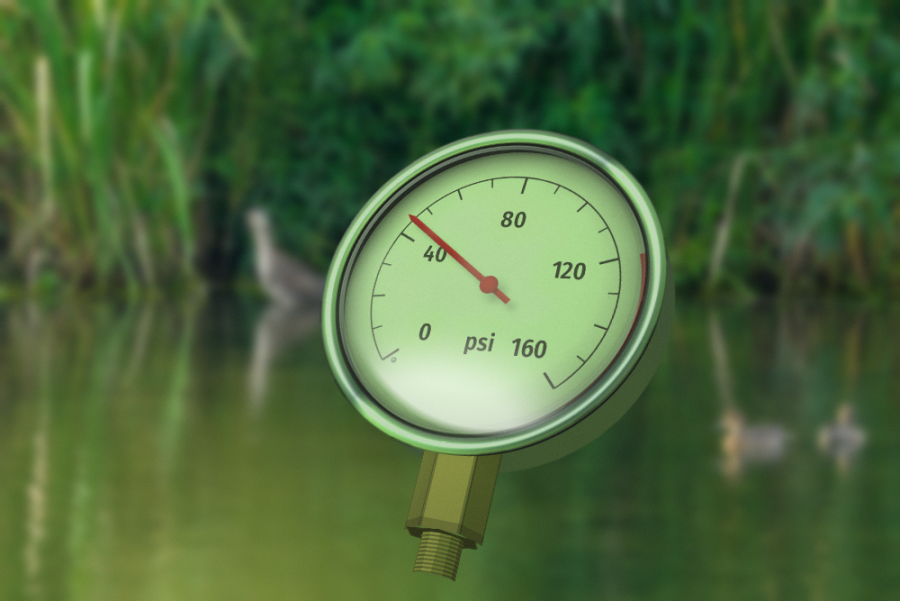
45 psi
